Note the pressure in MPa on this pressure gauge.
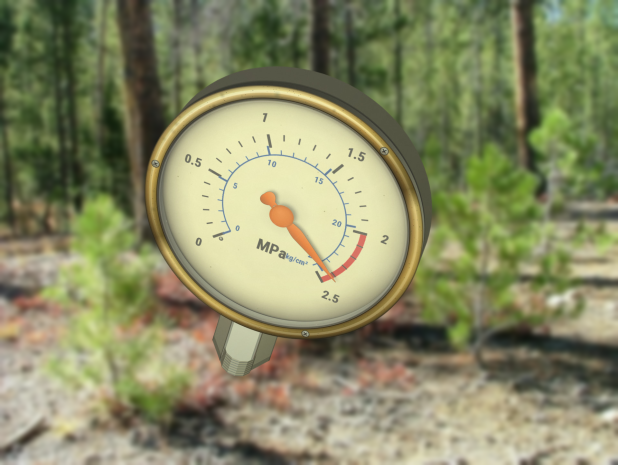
2.4 MPa
